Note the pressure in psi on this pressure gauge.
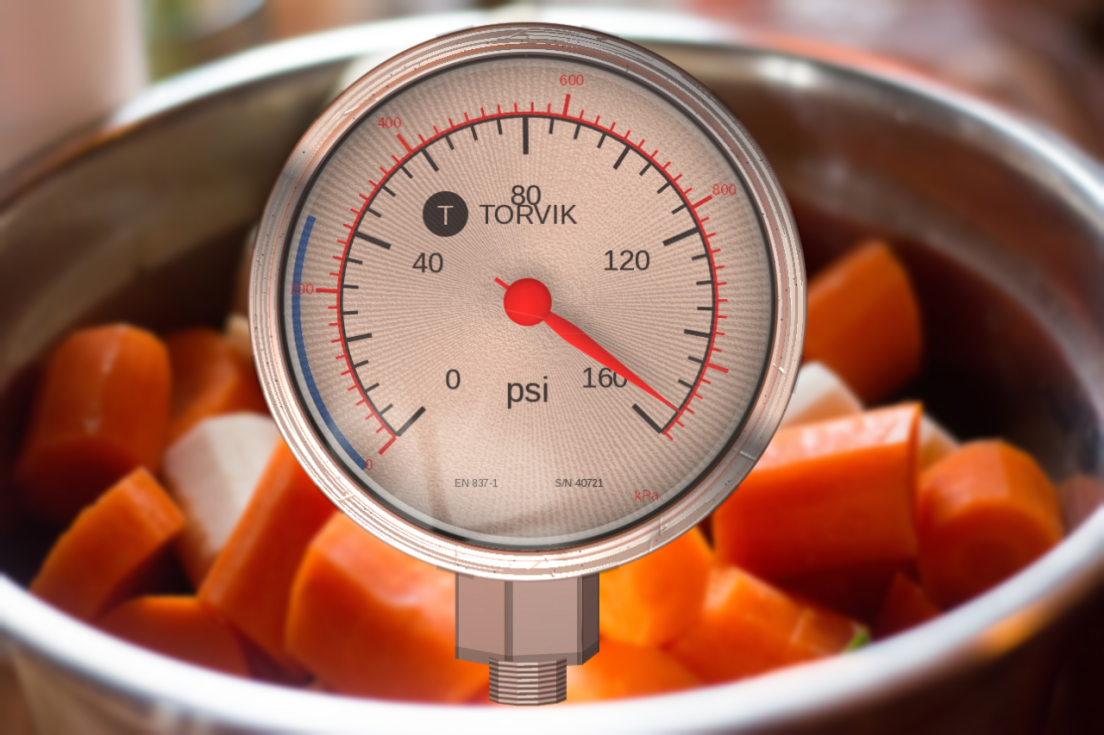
155 psi
